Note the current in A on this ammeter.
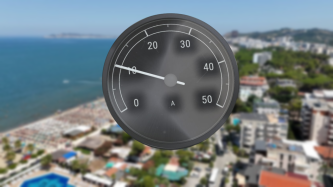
10 A
